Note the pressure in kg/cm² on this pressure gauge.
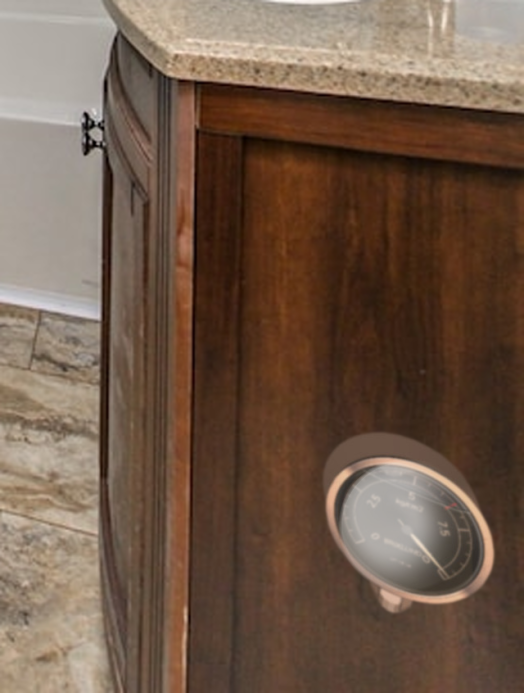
9.75 kg/cm²
